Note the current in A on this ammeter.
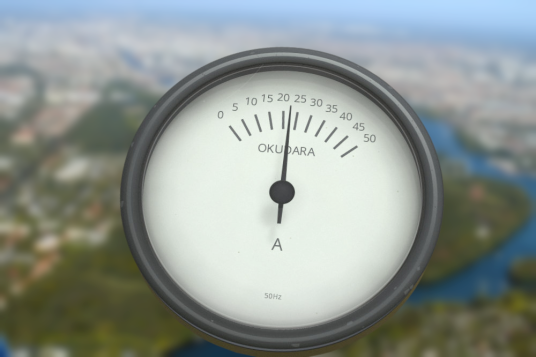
22.5 A
